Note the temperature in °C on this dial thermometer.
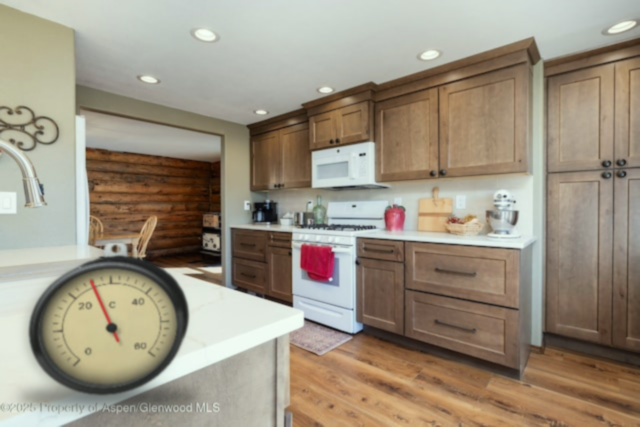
26 °C
